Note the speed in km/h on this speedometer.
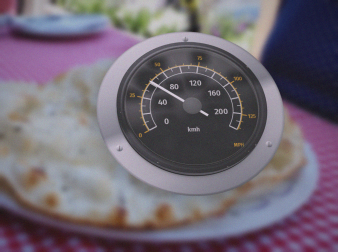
60 km/h
